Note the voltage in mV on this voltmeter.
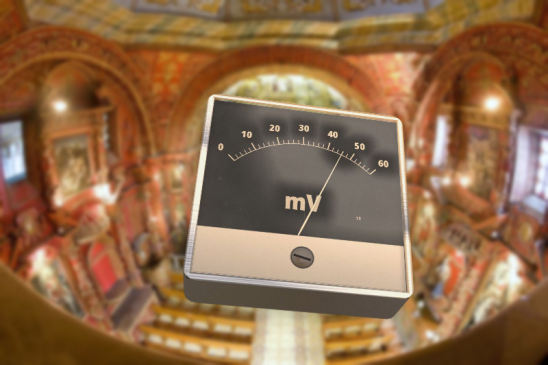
46 mV
